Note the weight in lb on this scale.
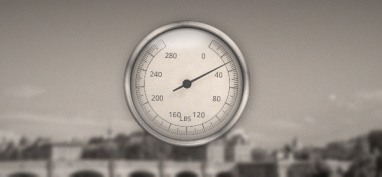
30 lb
